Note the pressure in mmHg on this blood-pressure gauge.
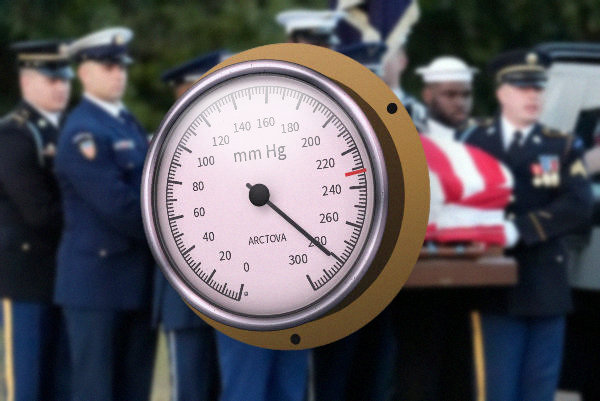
280 mmHg
